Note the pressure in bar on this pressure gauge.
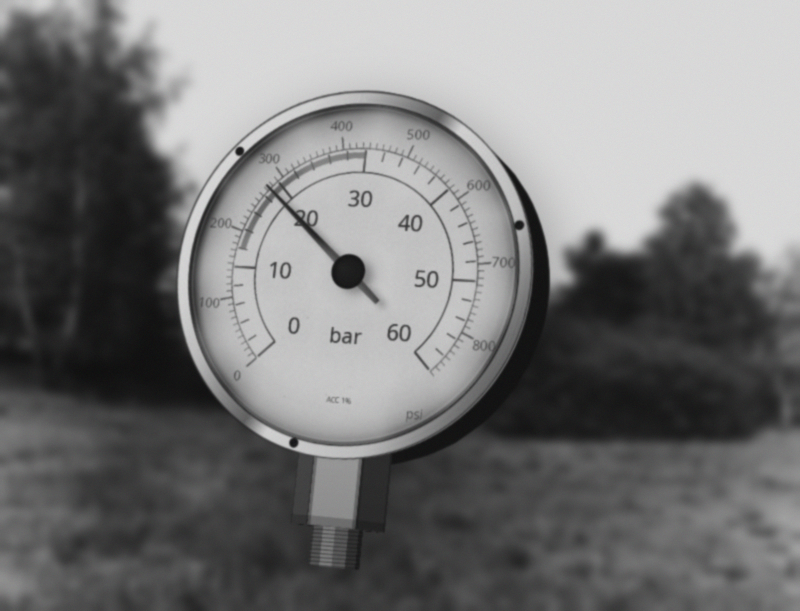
19 bar
